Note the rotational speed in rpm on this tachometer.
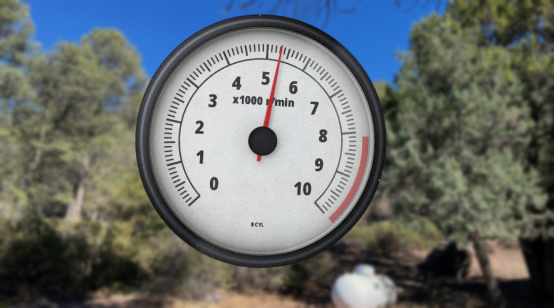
5300 rpm
